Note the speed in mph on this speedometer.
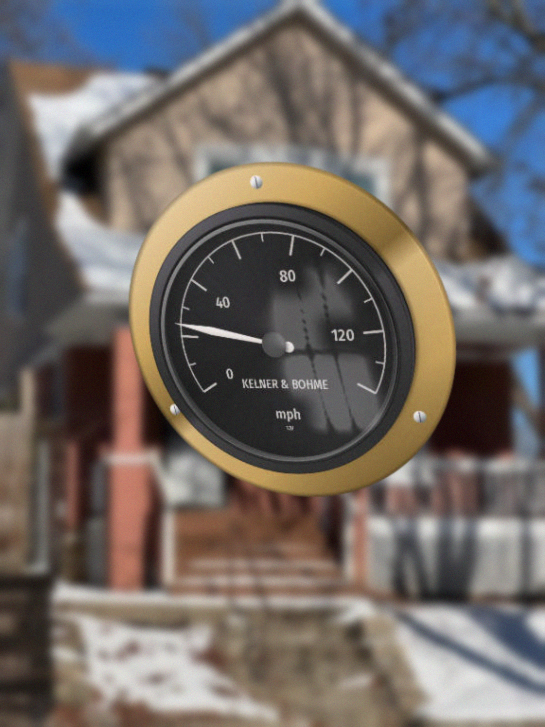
25 mph
